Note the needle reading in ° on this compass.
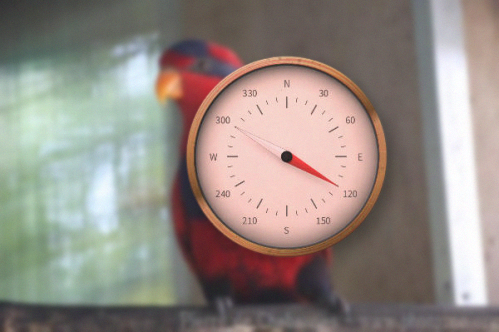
120 °
